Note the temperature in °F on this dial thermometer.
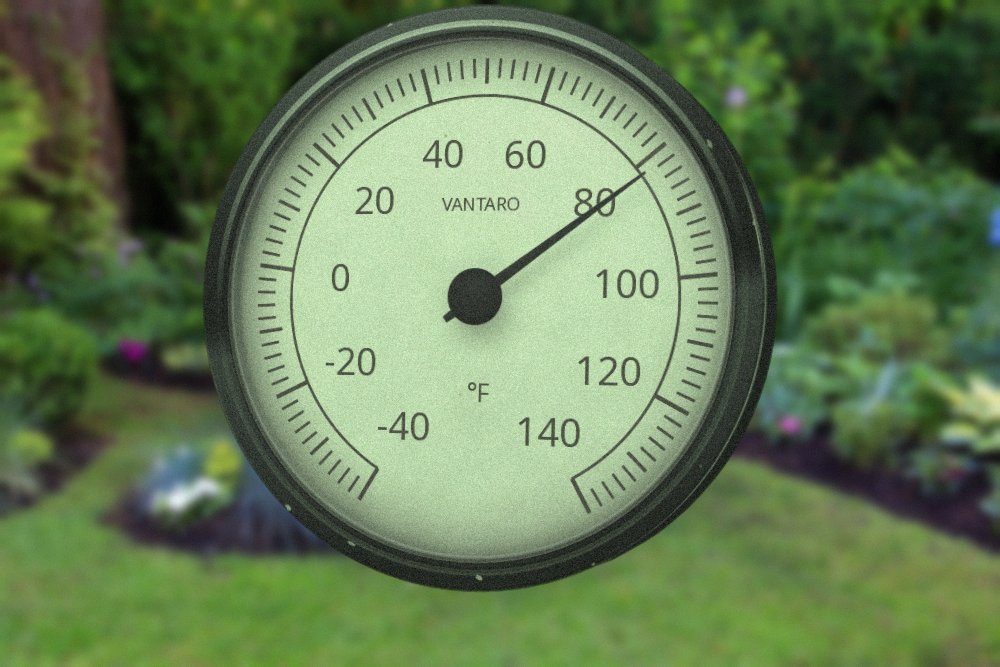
82 °F
